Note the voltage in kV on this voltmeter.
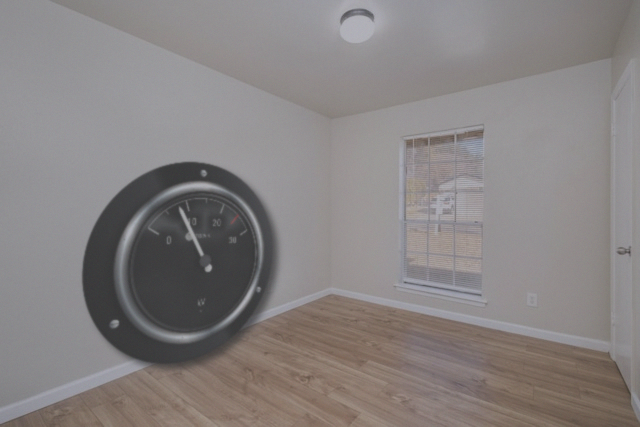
7.5 kV
